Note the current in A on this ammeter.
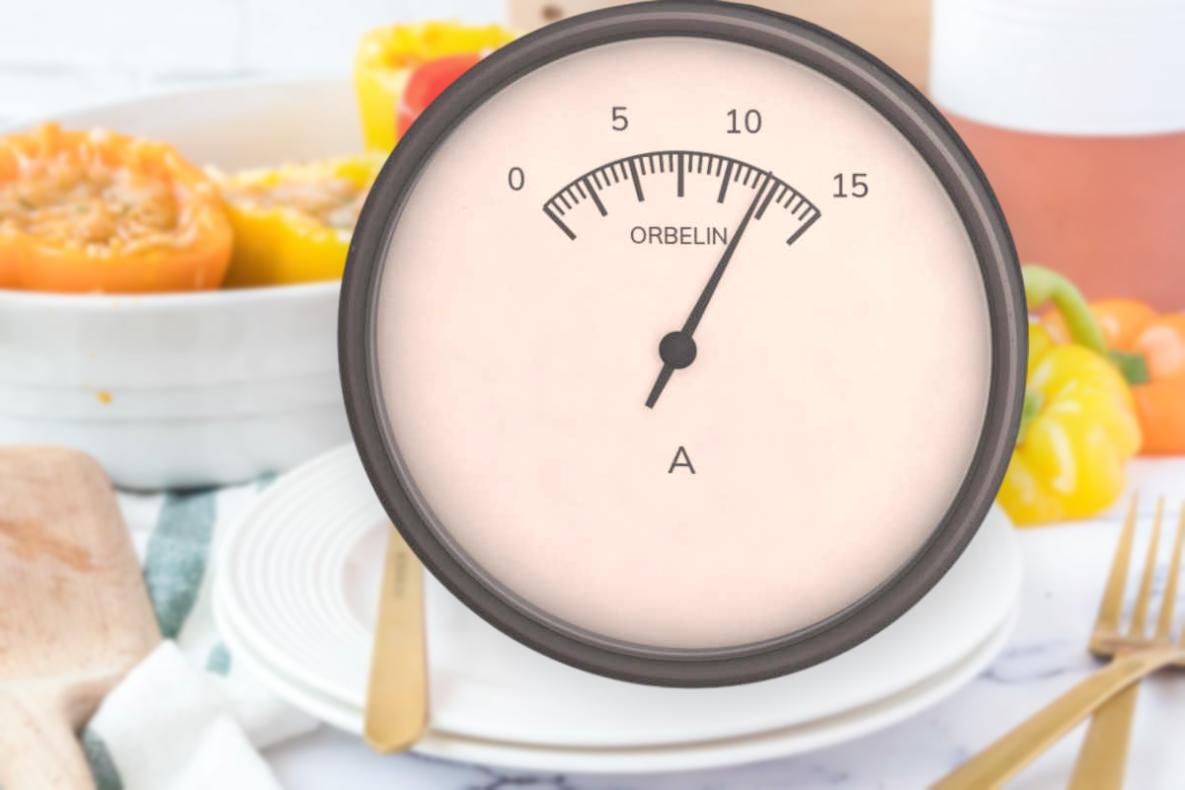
12 A
